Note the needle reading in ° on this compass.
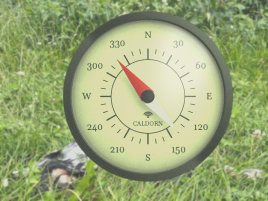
320 °
